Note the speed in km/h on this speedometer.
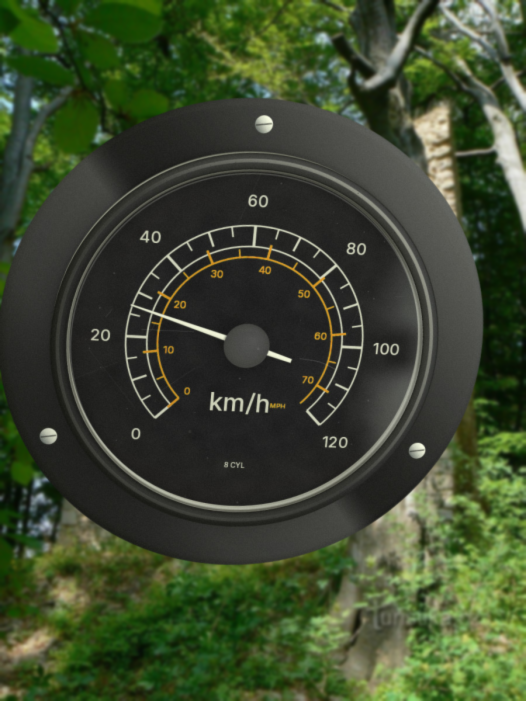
27.5 km/h
